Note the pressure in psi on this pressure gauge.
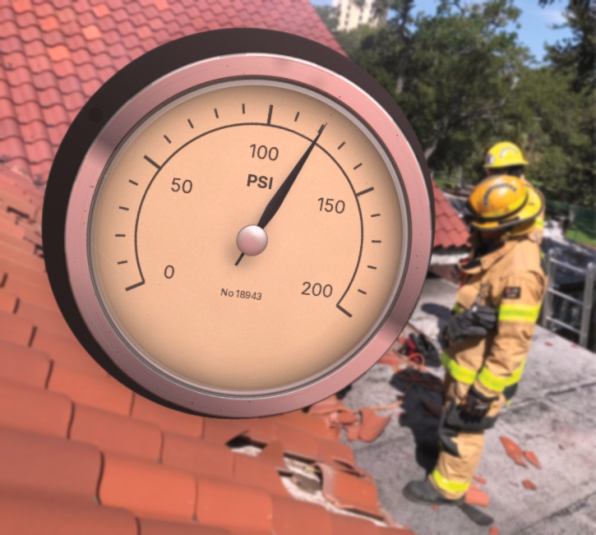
120 psi
